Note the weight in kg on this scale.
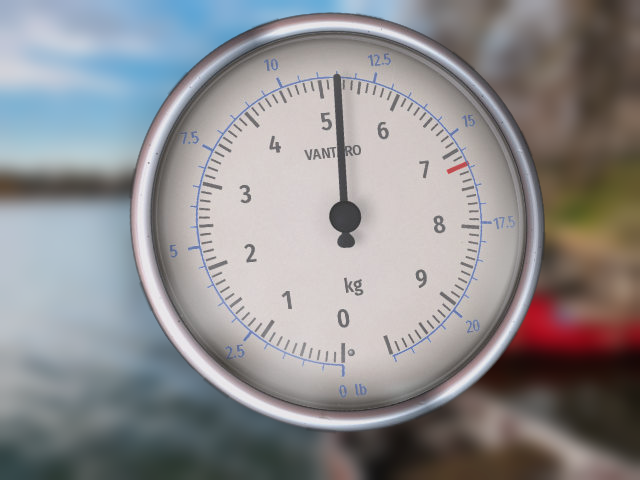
5.2 kg
